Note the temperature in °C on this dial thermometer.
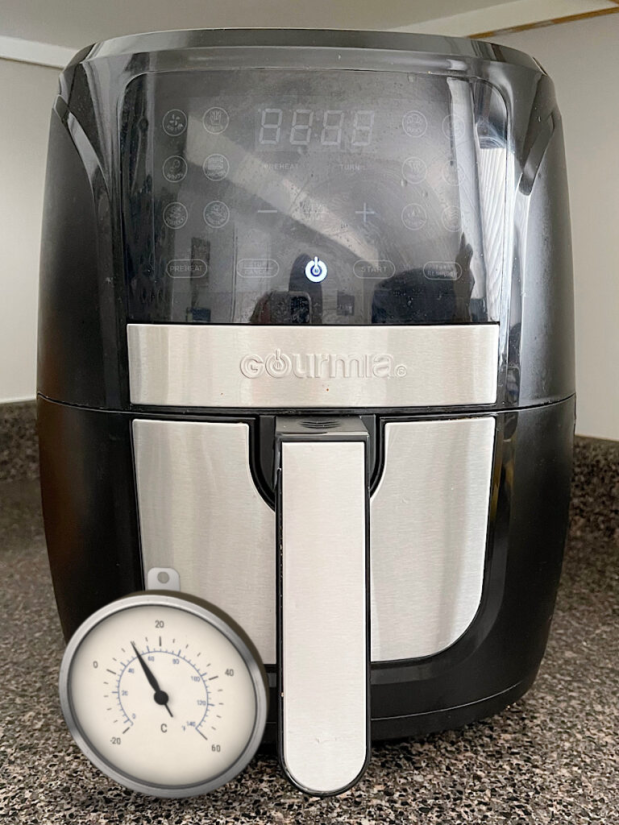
12 °C
